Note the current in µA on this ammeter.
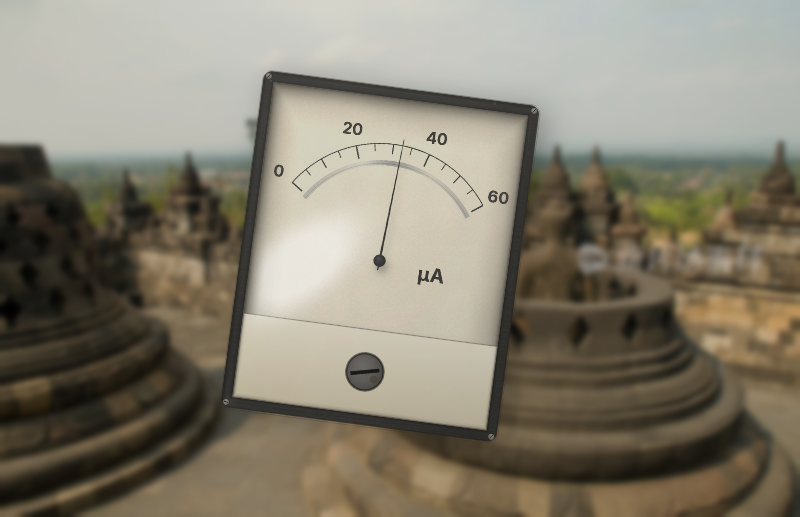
32.5 µA
